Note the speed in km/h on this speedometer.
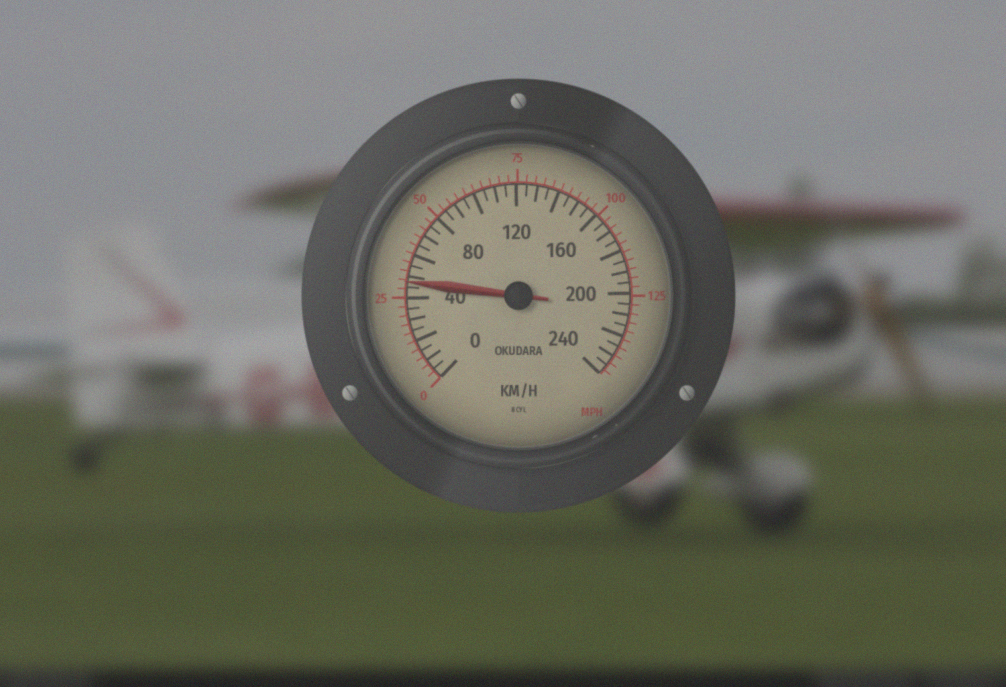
47.5 km/h
